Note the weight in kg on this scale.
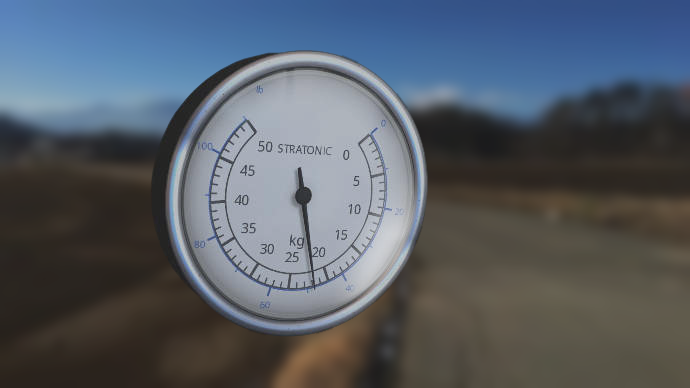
22 kg
